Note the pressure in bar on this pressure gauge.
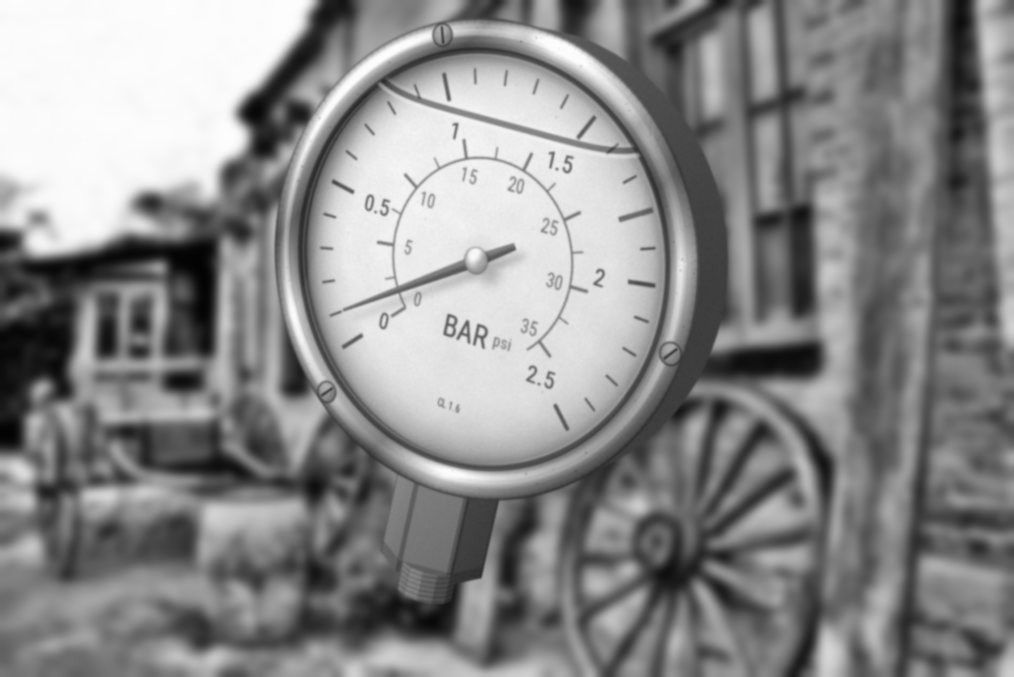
0.1 bar
